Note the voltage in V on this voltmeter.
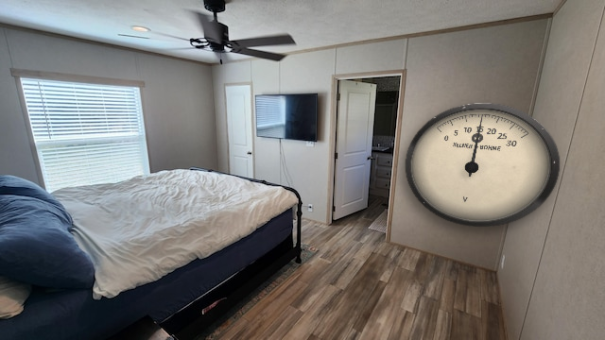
15 V
